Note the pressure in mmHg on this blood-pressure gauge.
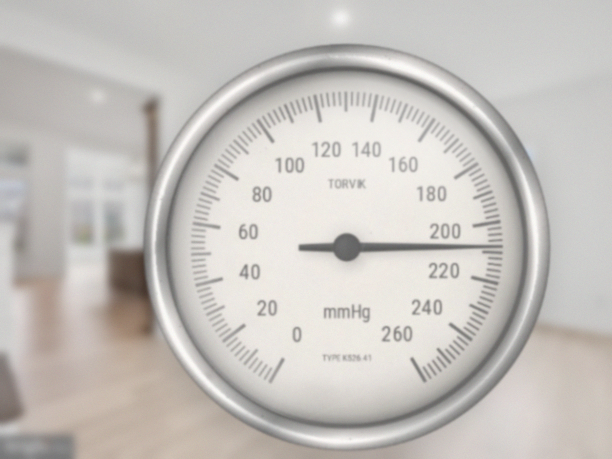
208 mmHg
